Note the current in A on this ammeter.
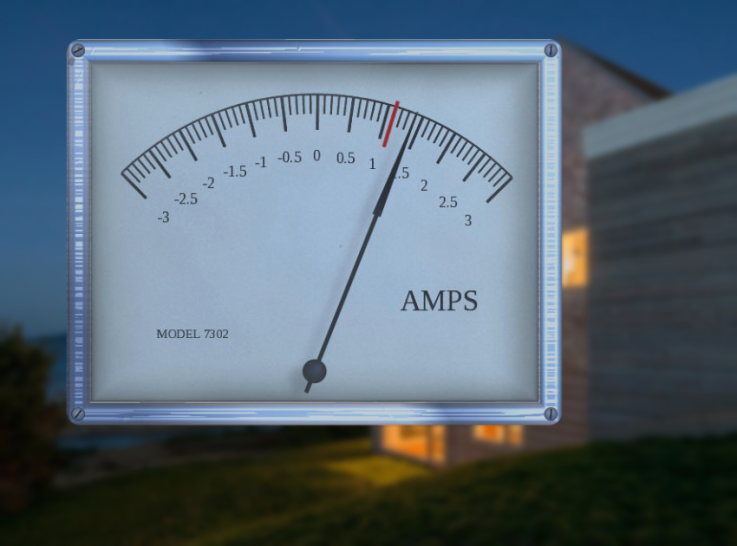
1.4 A
